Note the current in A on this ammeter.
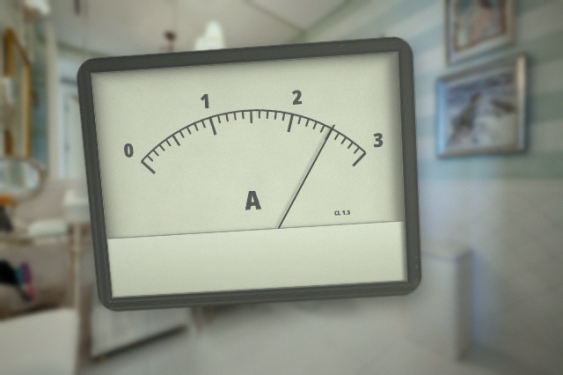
2.5 A
